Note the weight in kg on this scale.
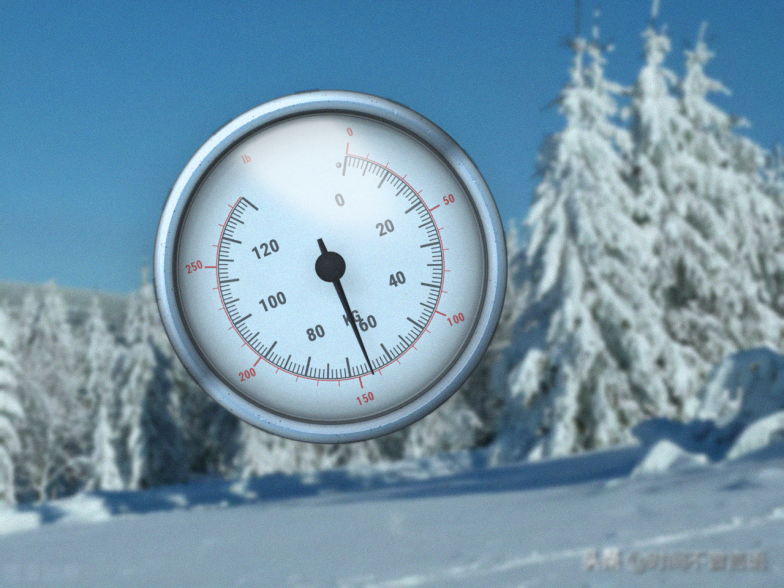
65 kg
